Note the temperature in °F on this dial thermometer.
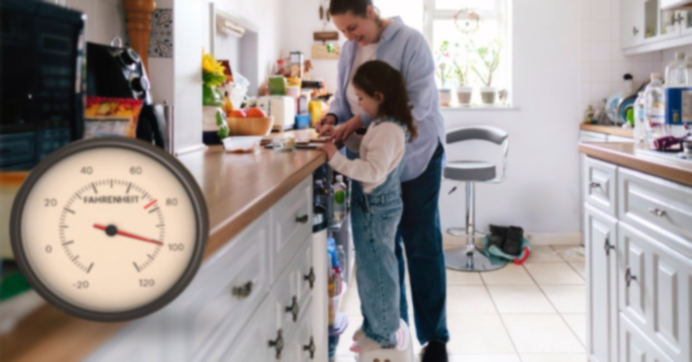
100 °F
